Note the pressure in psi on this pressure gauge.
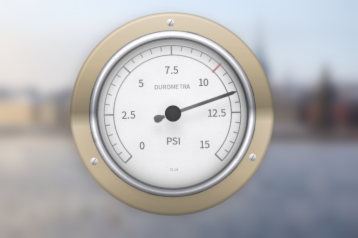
11.5 psi
